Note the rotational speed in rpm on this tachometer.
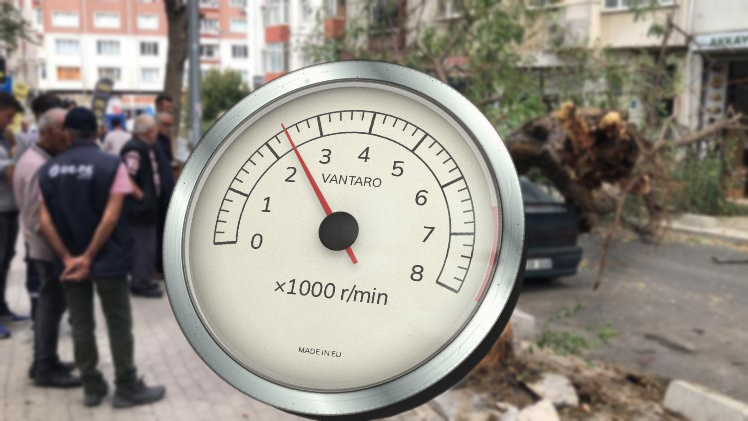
2400 rpm
